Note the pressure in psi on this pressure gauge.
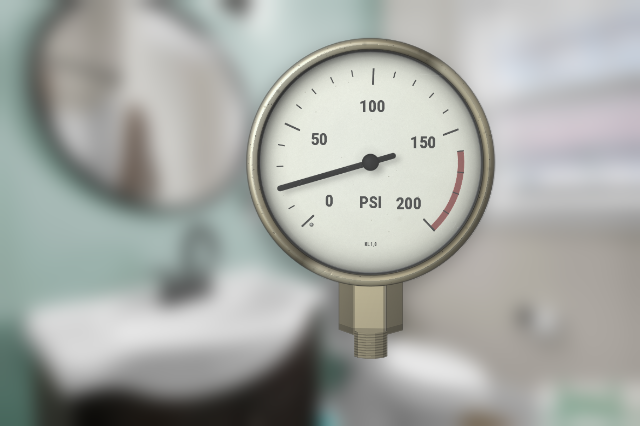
20 psi
